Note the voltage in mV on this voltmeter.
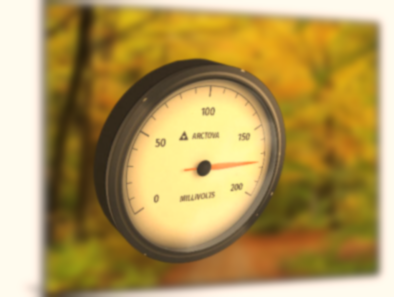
175 mV
